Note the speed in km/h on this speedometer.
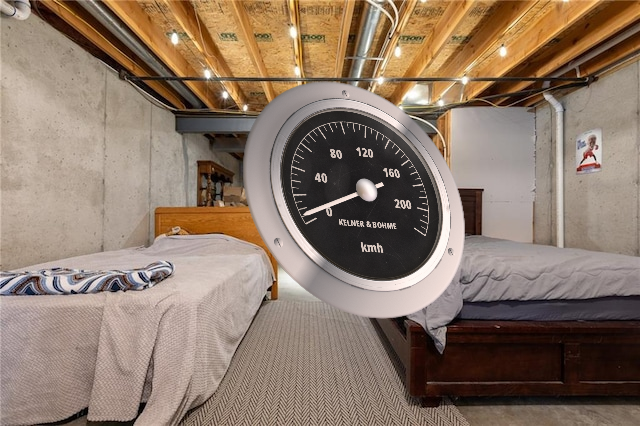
5 km/h
